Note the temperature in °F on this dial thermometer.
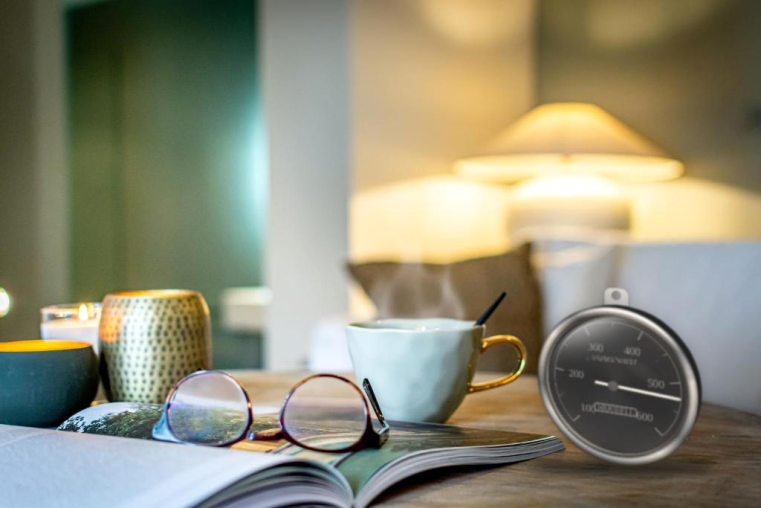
525 °F
